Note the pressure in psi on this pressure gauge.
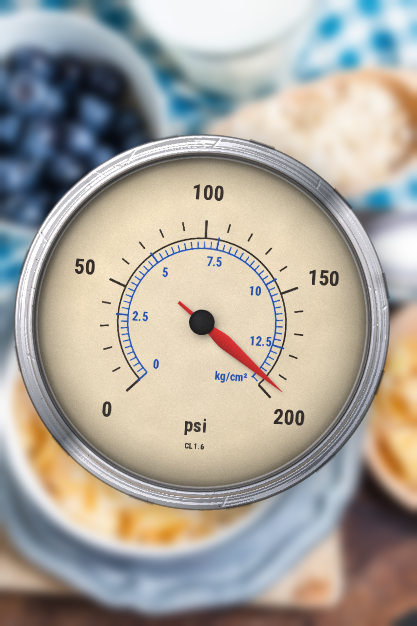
195 psi
